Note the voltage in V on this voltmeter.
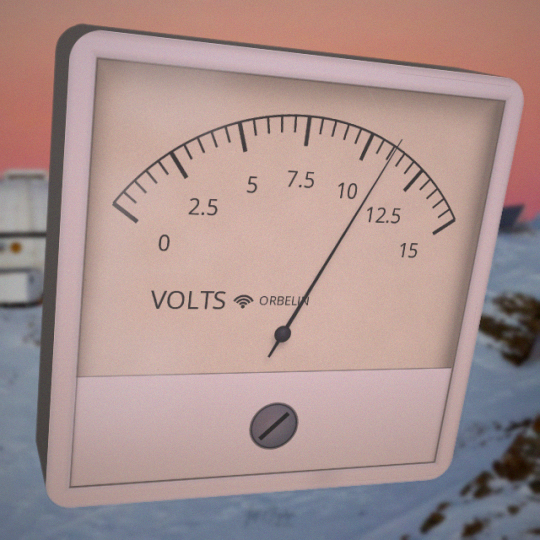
11 V
